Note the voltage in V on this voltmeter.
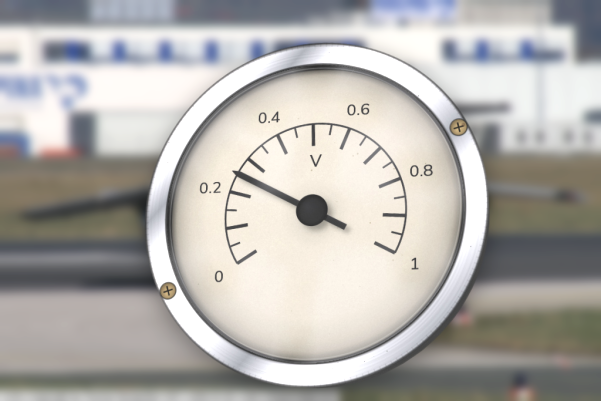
0.25 V
